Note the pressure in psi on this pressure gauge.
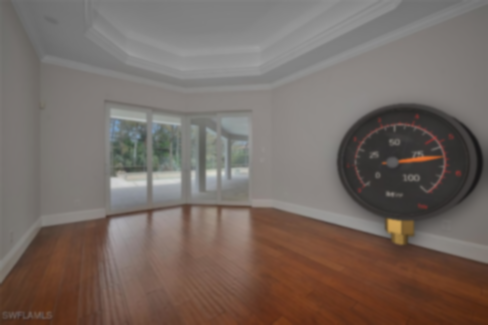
80 psi
